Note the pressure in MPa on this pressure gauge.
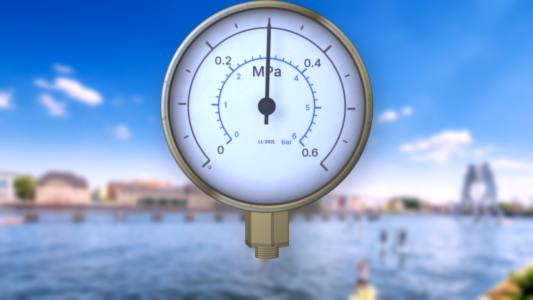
0.3 MPa
